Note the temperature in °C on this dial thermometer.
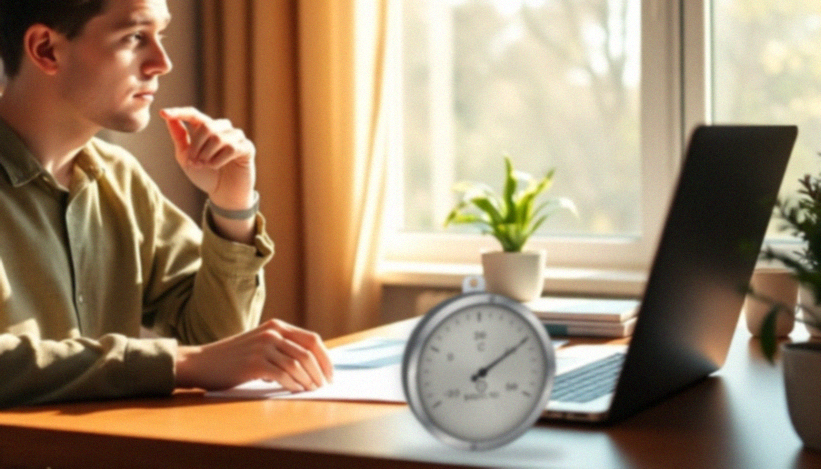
40 °C
